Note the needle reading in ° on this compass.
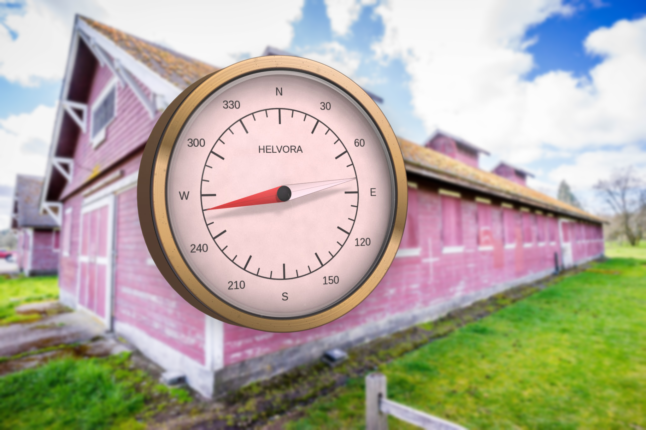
260 °
